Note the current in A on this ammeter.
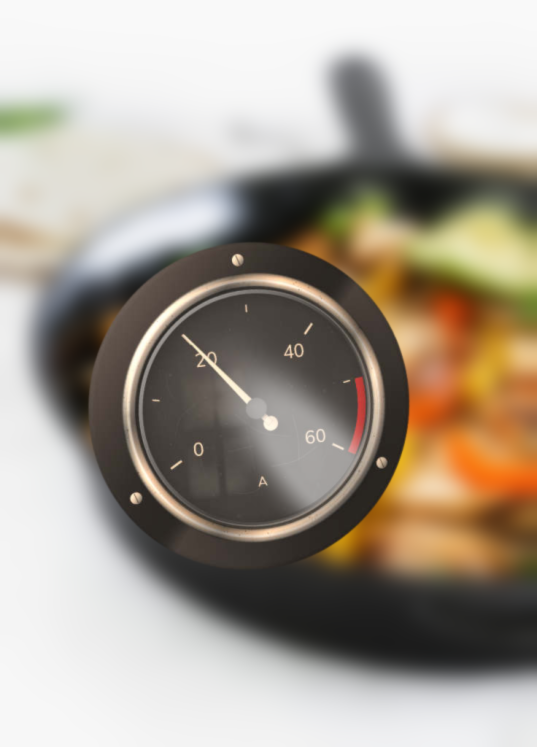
20 A
